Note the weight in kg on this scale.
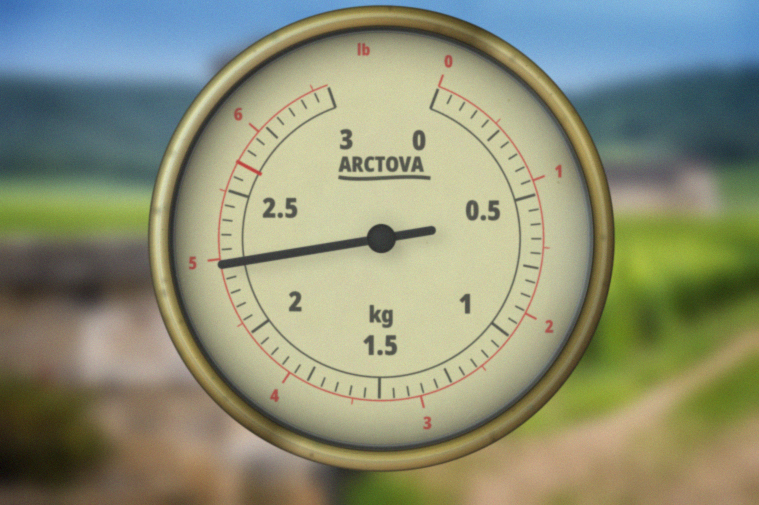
2.25 kg
